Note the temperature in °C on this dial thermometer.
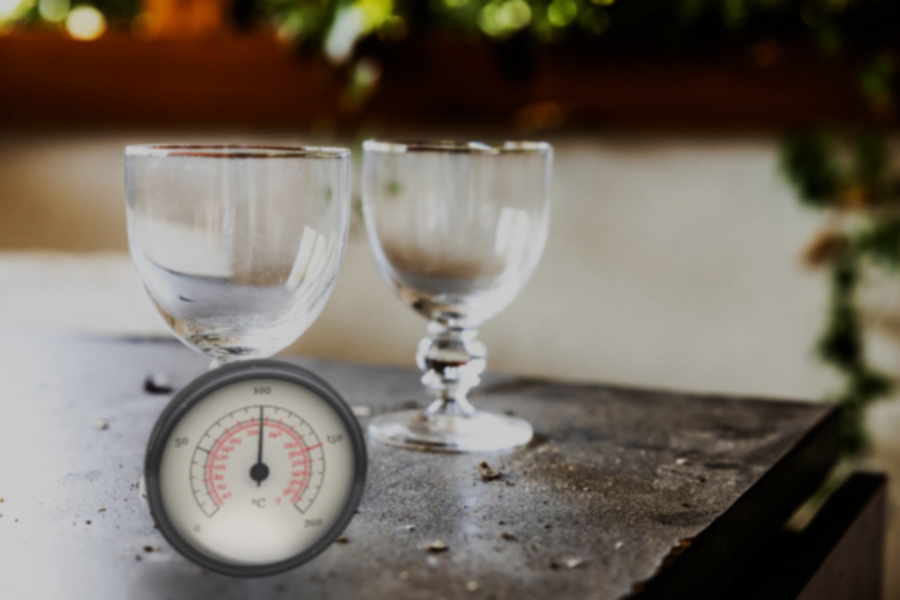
100 °C
